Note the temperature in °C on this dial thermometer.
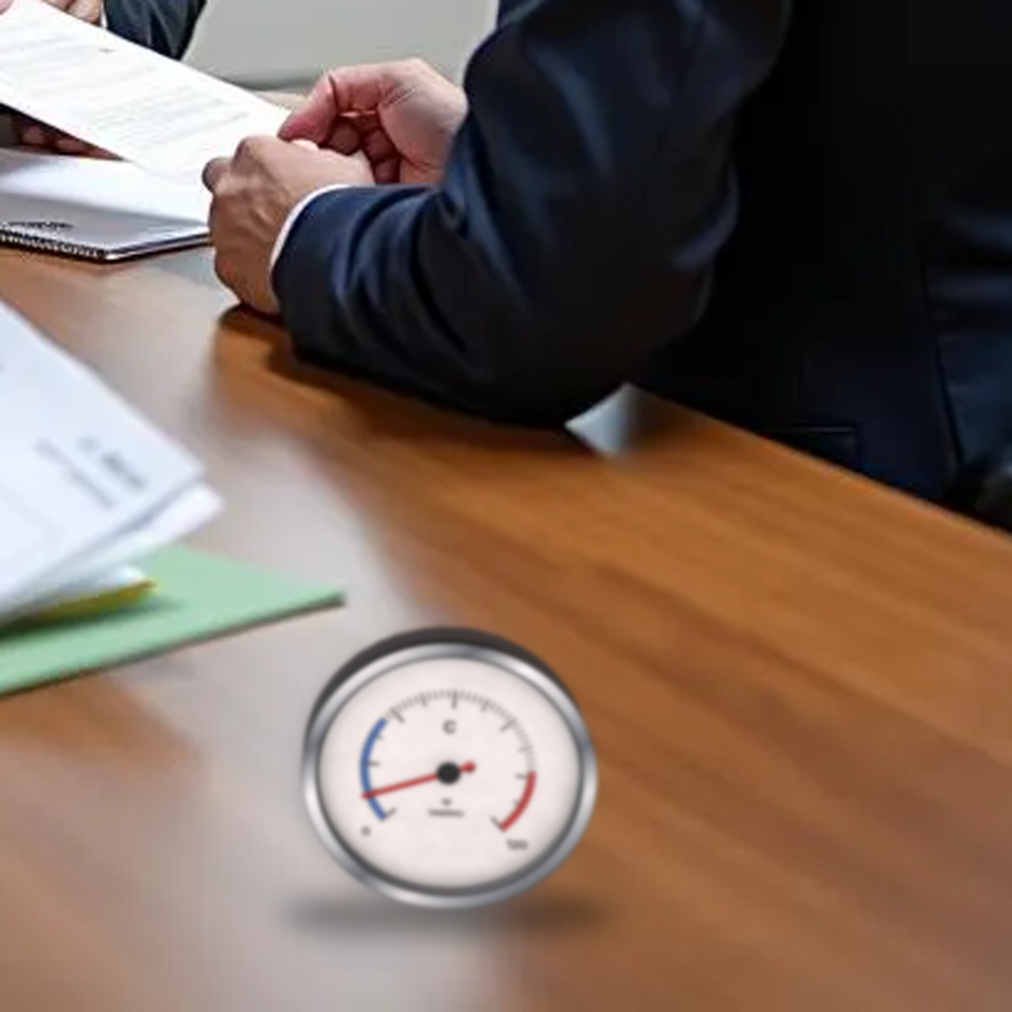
10 °C
